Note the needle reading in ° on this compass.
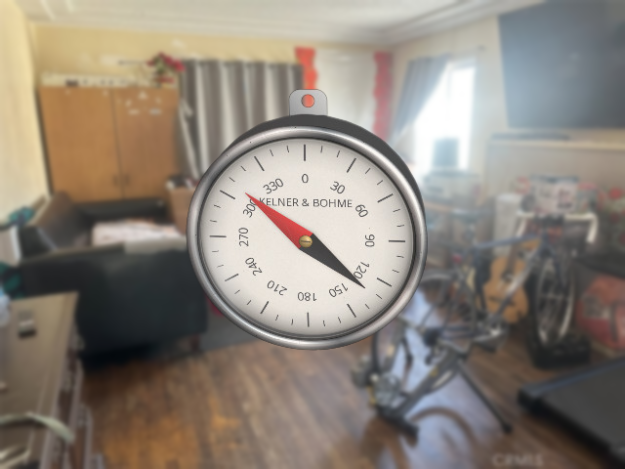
310 °
